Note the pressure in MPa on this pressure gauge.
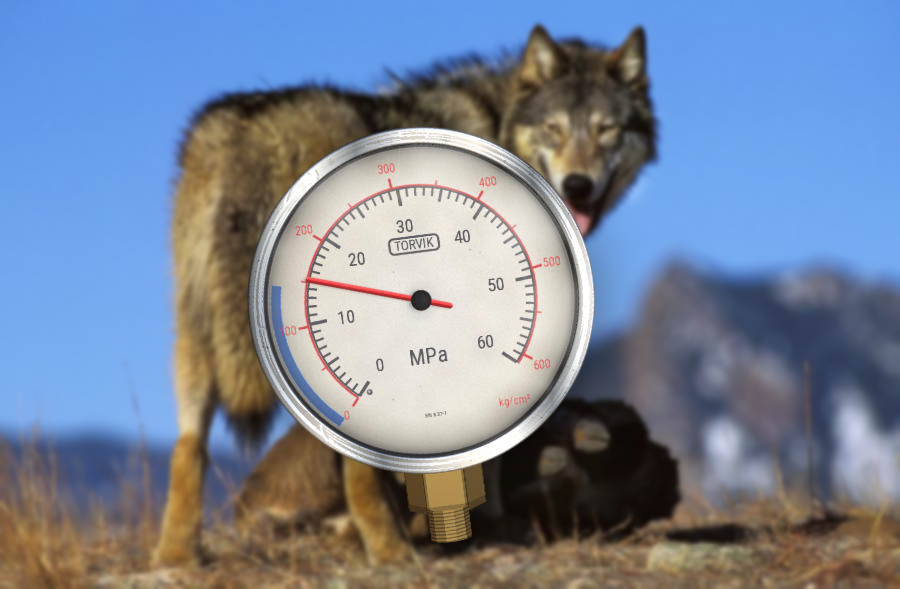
15 MPa
